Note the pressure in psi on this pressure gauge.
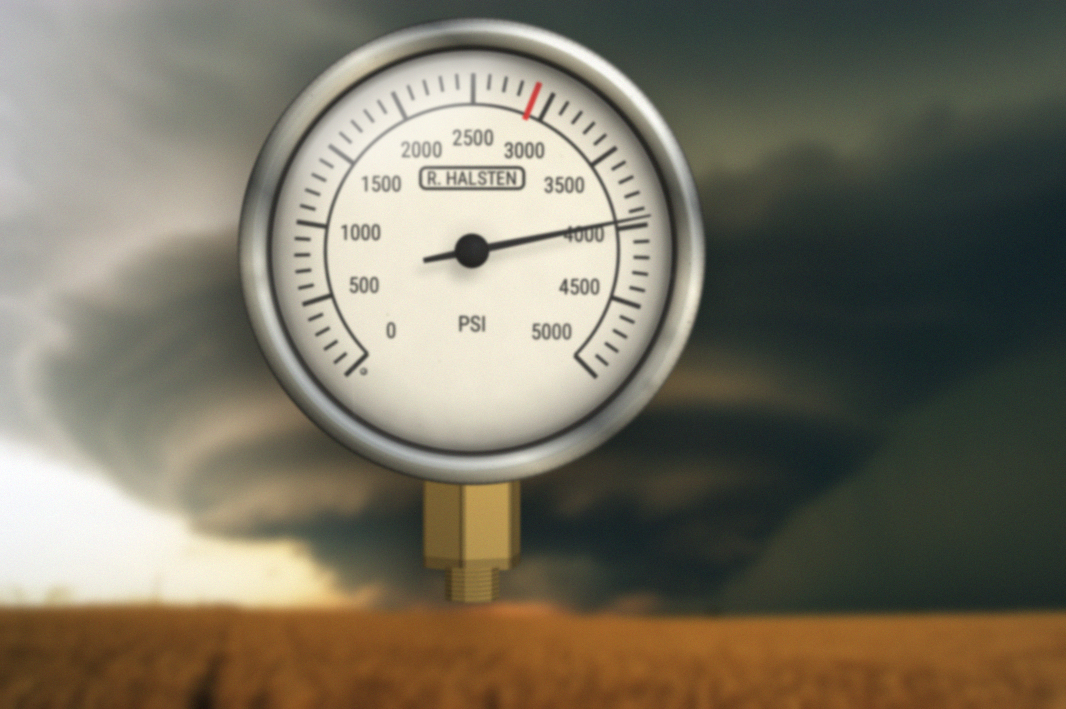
3950 psi
